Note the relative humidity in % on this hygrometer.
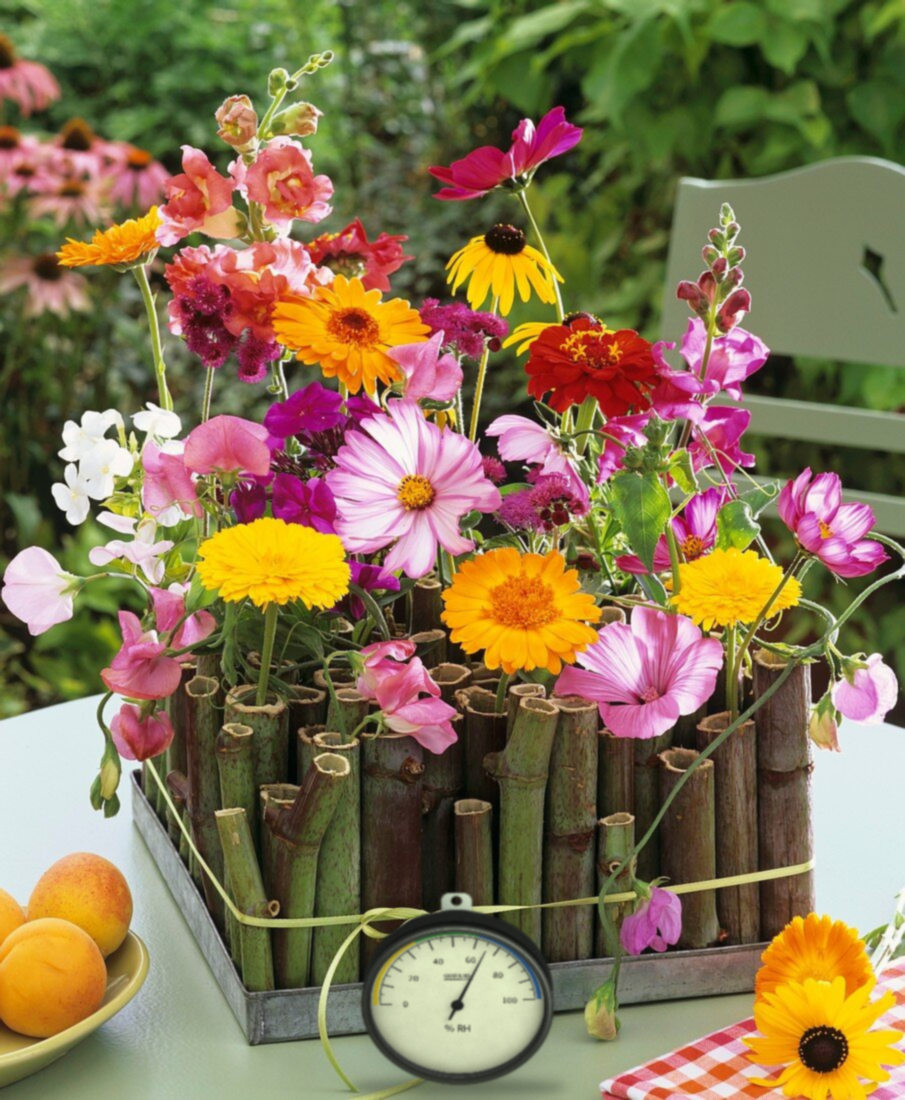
65 %
